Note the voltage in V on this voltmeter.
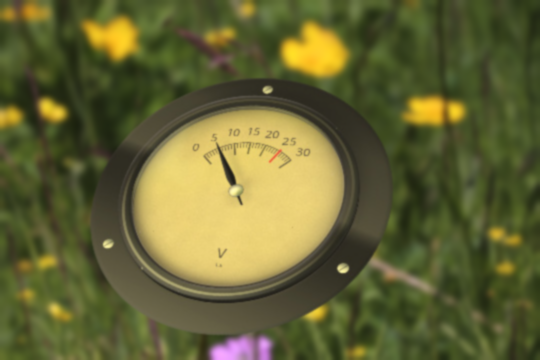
5 V
